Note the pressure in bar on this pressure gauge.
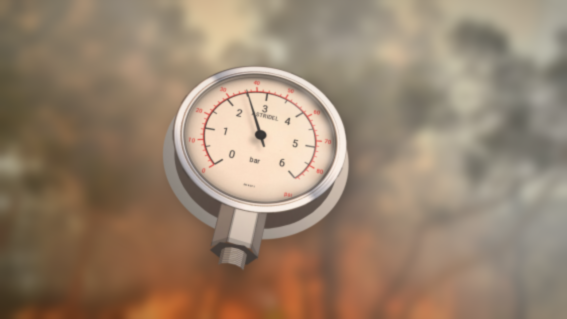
2.5 bar
